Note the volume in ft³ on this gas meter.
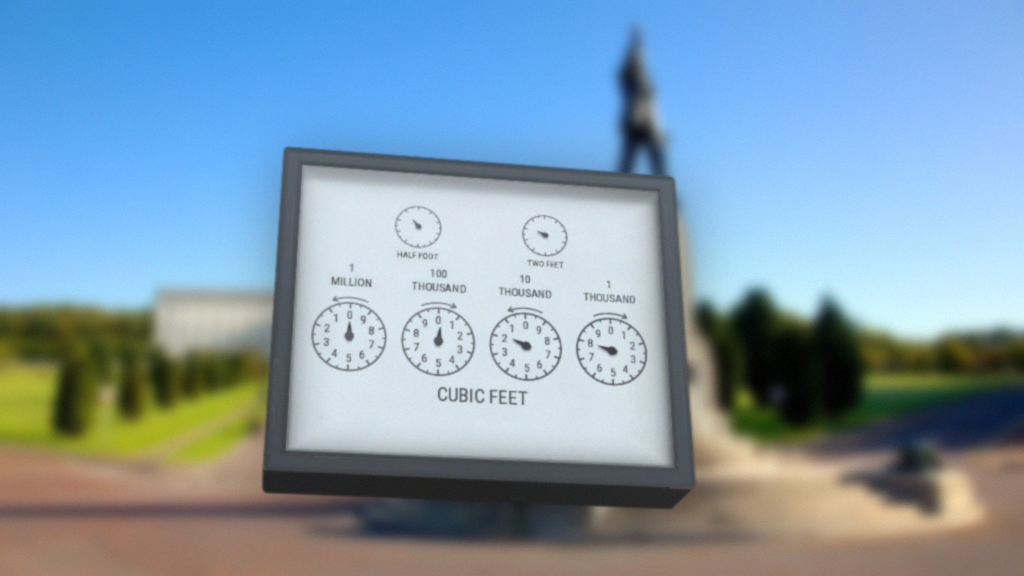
1800 ft³
